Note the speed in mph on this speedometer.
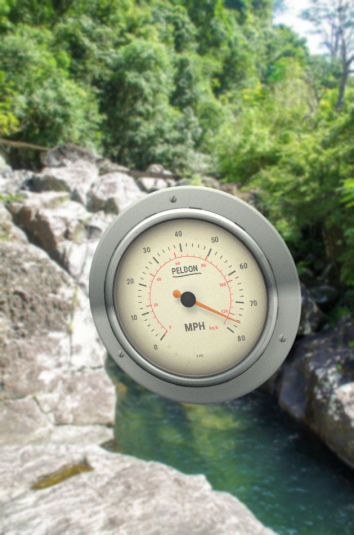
76 mph
